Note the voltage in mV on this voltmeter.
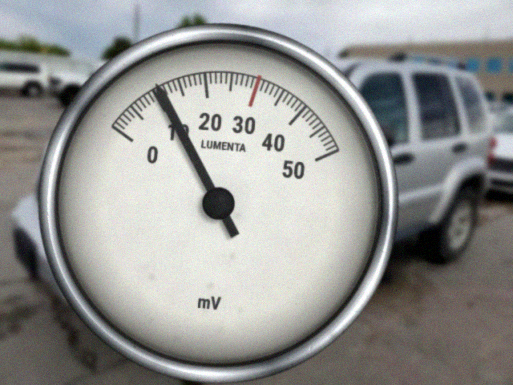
11 mV
